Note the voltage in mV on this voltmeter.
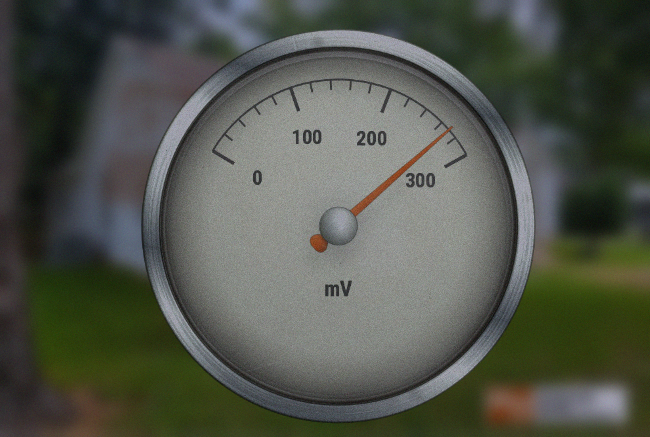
270 mV
